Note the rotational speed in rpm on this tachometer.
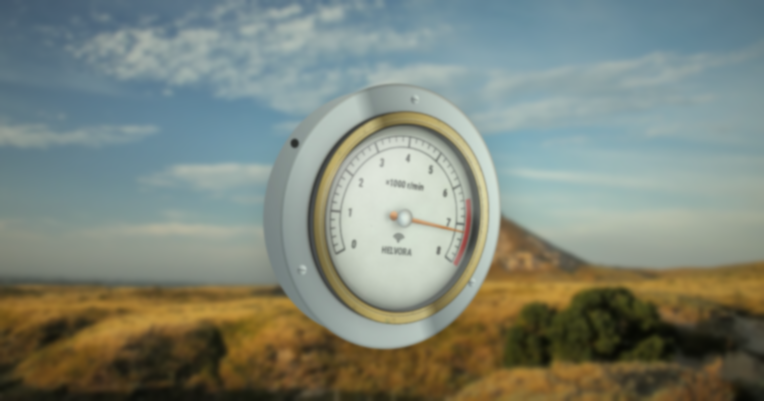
7200 rpm
